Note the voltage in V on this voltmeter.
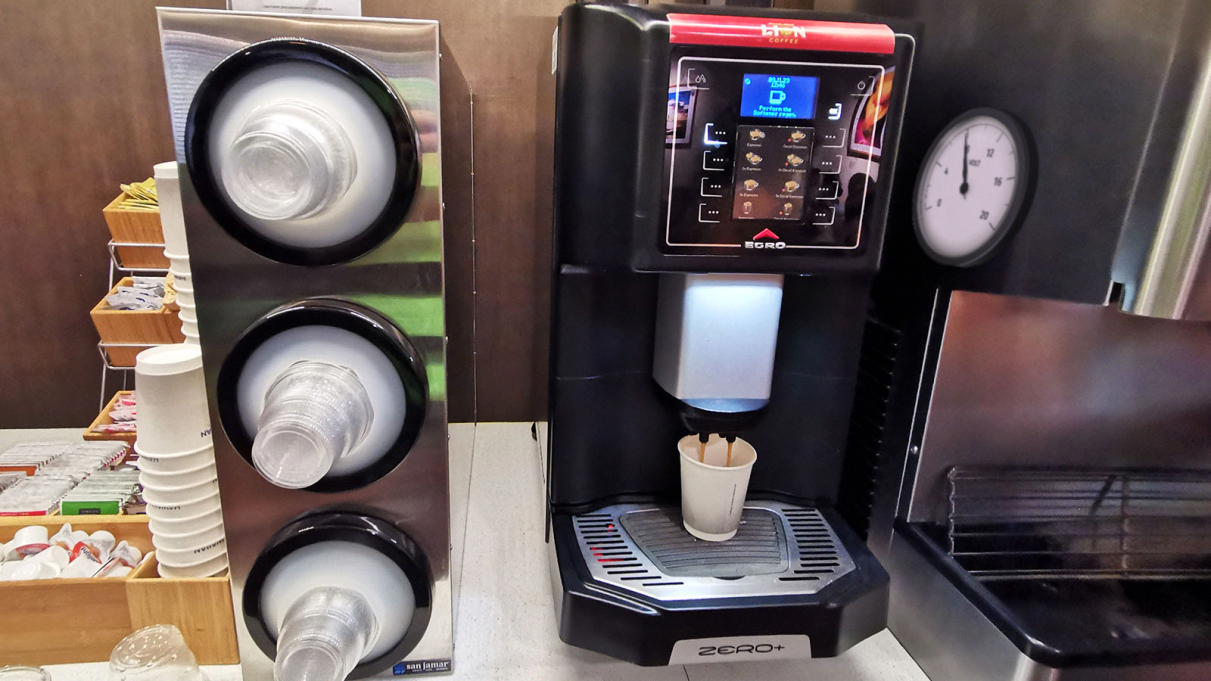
8 V
